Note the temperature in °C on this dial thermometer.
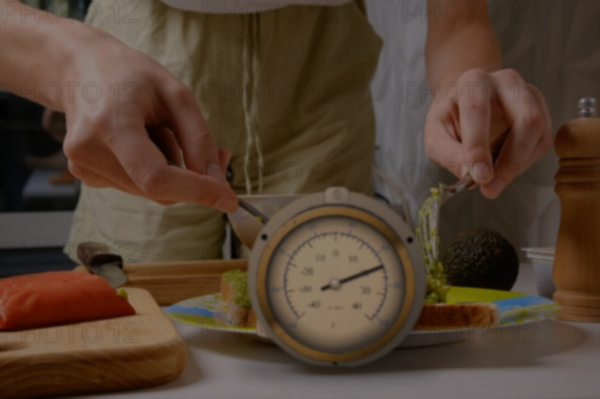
20 °C
